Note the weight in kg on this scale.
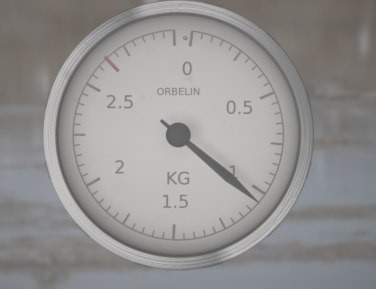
1.05 kg
